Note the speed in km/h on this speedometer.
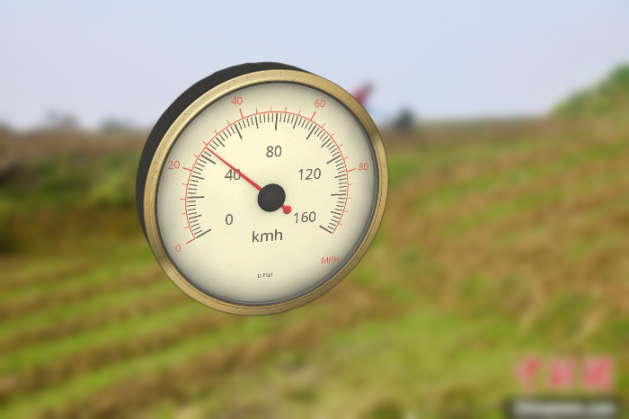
44 km/h
